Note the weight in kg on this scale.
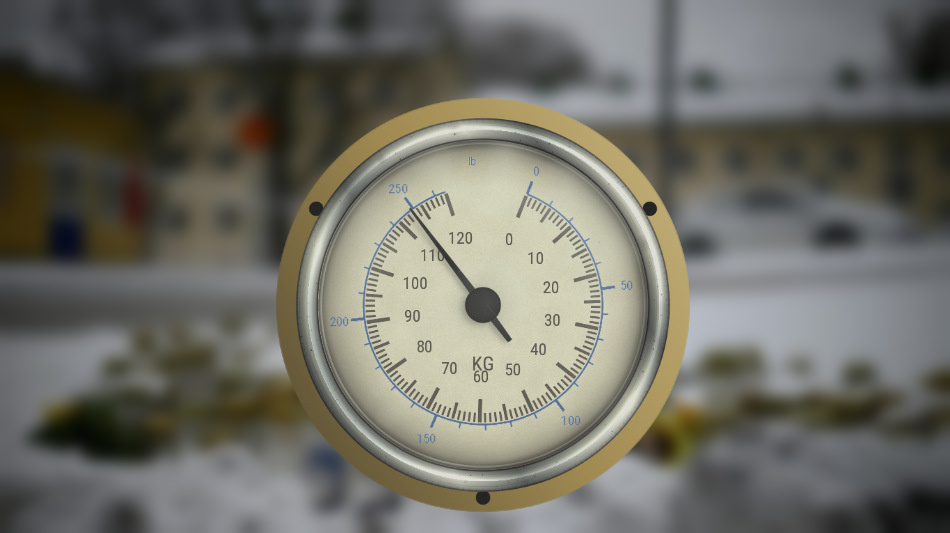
113 kg
